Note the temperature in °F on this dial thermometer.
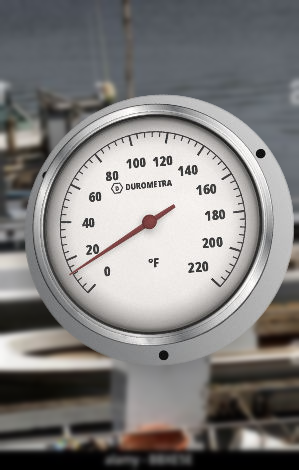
12 °F
